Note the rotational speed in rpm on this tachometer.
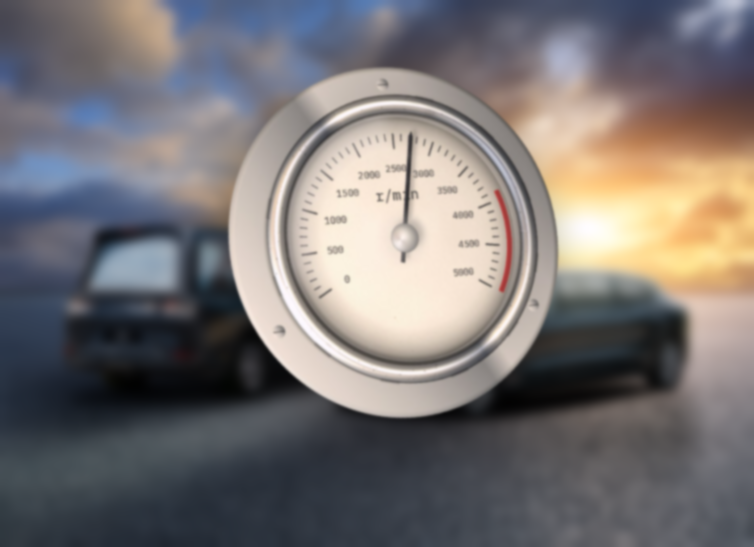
2700 rpm
